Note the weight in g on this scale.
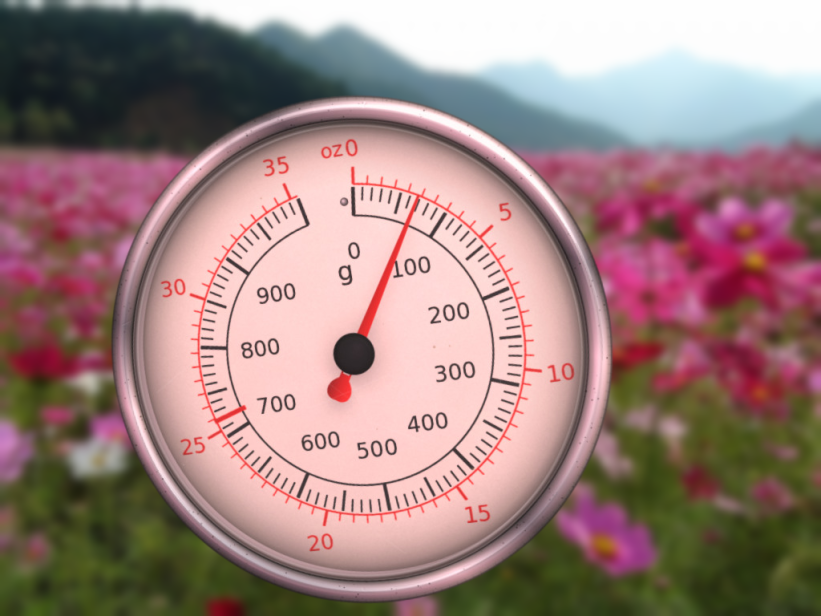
70 g
